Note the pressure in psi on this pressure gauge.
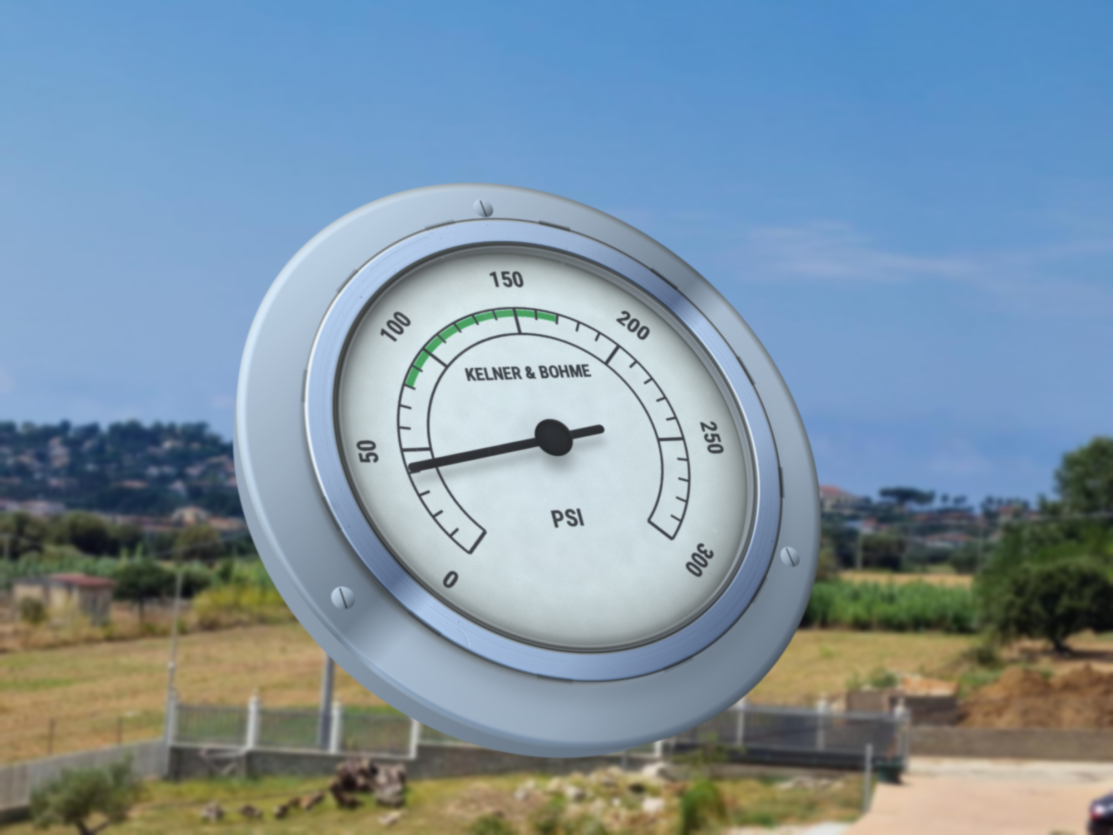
40 psi
